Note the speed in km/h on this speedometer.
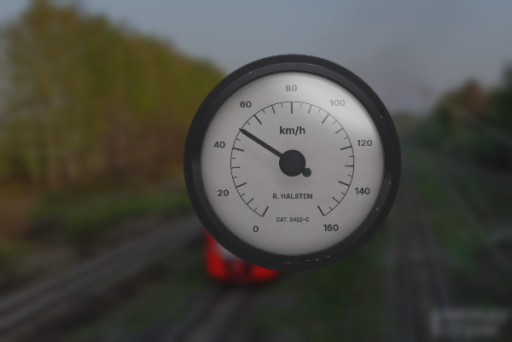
50 km/h
